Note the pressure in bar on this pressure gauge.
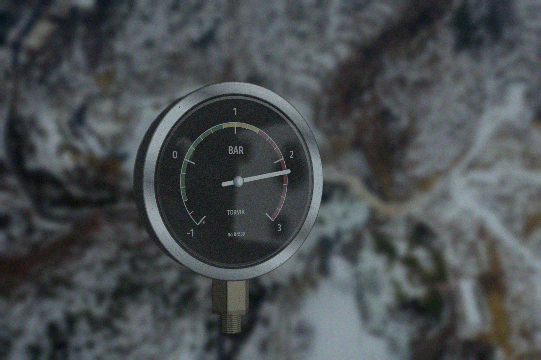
2.2 bar
